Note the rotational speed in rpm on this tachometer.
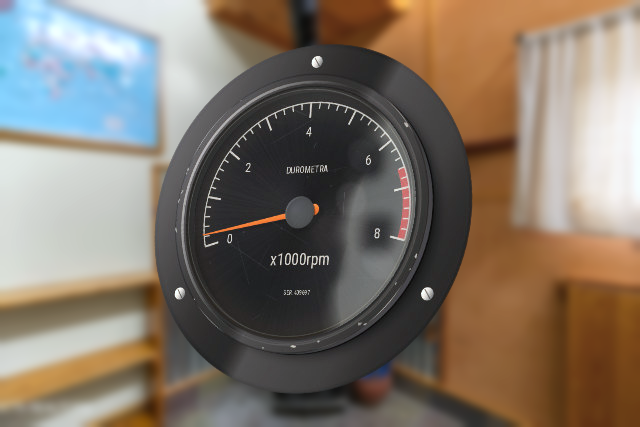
200 rpm
